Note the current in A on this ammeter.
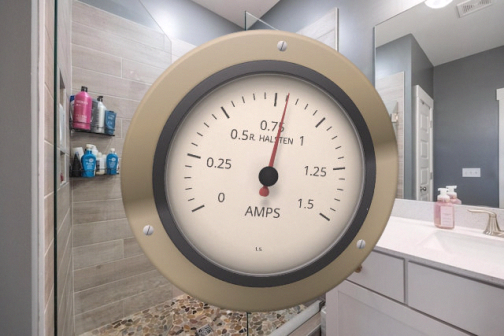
0.8 A
